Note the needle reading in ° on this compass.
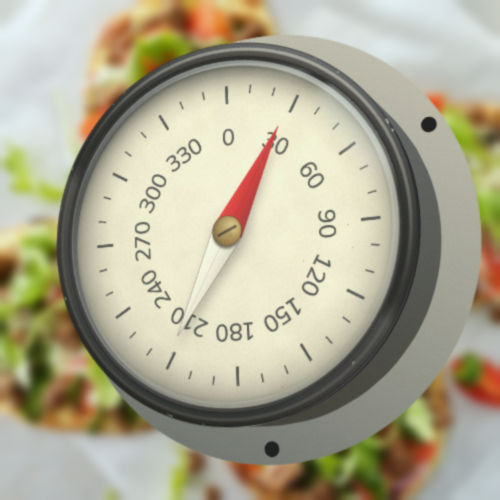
30 °
